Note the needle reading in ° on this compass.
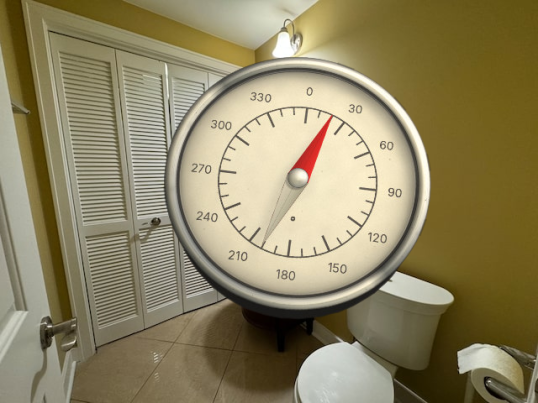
20 °
